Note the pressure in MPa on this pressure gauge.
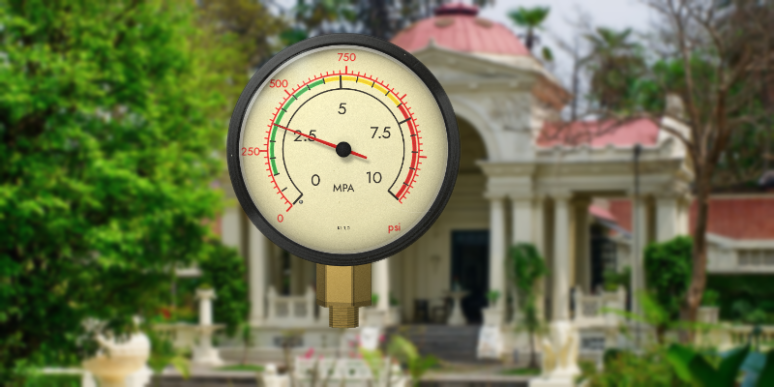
2.5 MPa
